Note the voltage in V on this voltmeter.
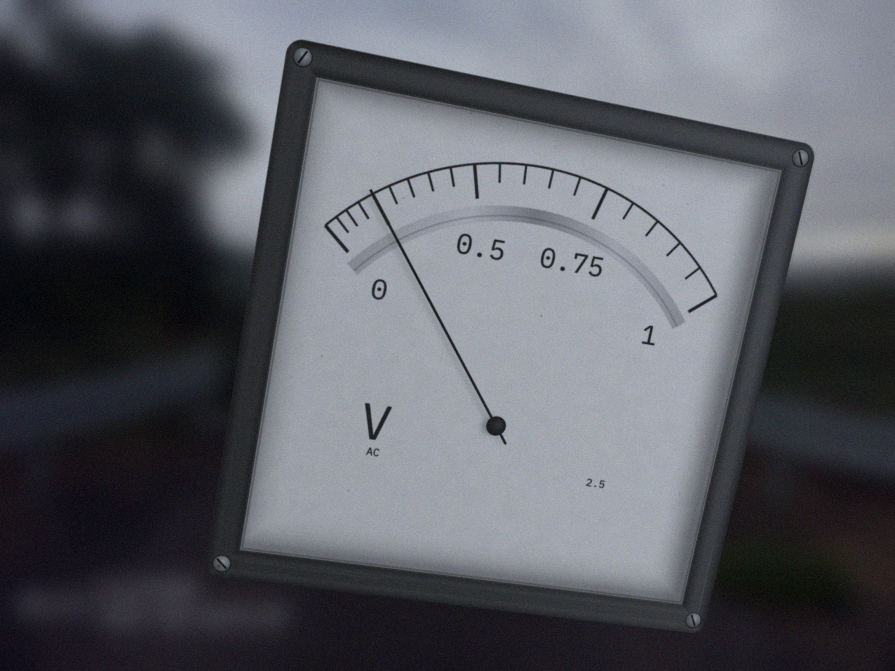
0.25 V
